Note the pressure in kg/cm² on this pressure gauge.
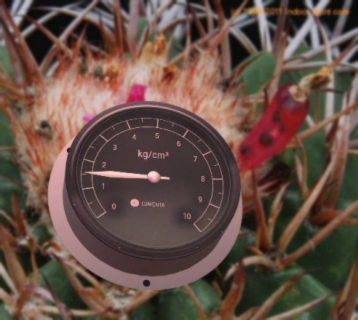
1.5 kg/cm²
